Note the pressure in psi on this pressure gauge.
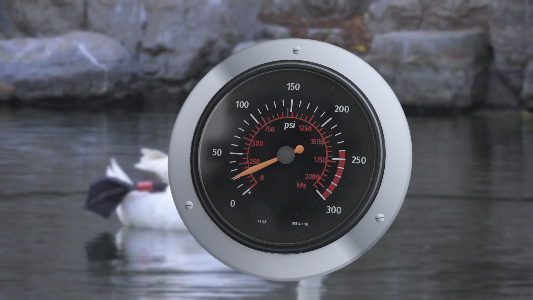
20 psi
